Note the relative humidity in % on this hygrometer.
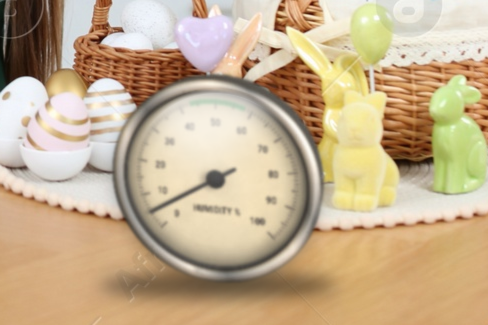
5 %
